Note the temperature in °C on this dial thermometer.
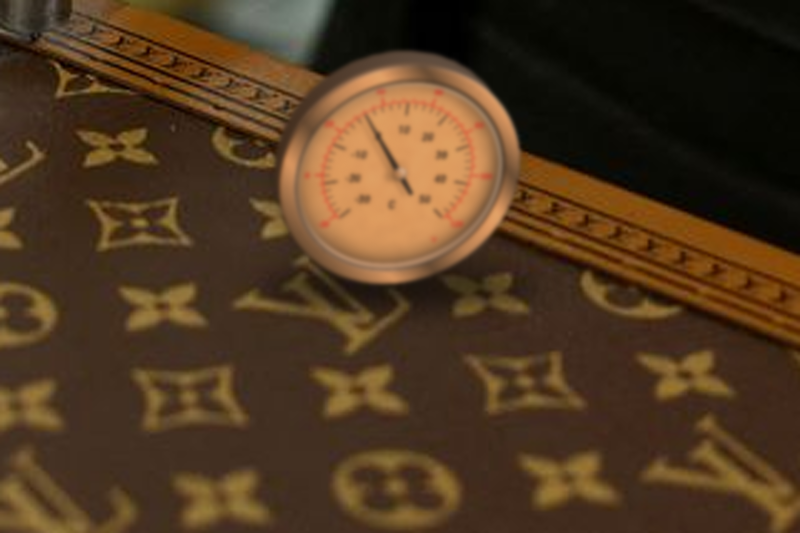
0 °C
